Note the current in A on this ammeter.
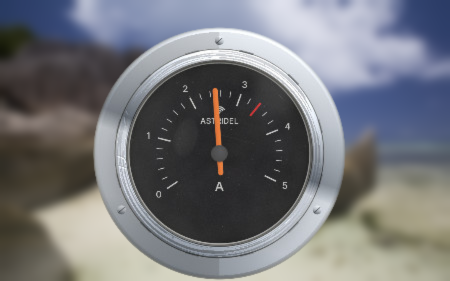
2.5 A
